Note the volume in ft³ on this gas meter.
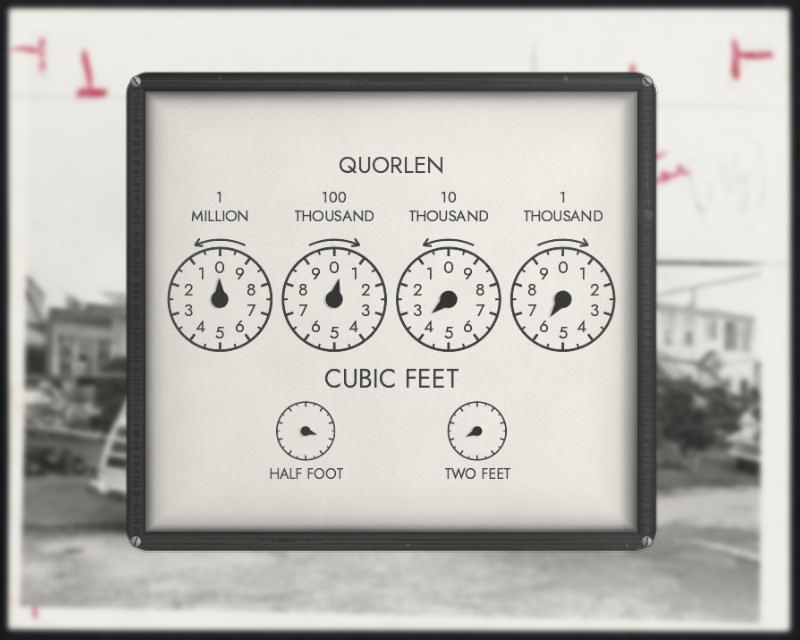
3600 ft³
